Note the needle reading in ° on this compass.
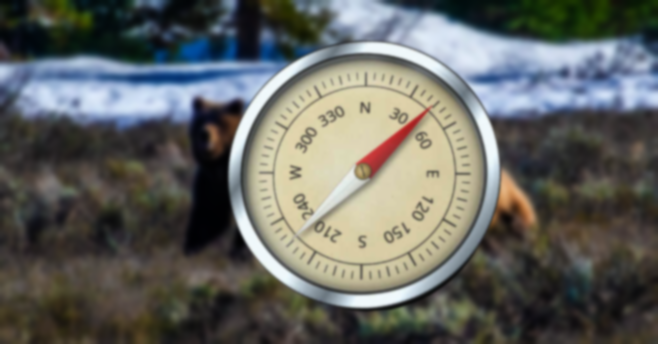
45 °
